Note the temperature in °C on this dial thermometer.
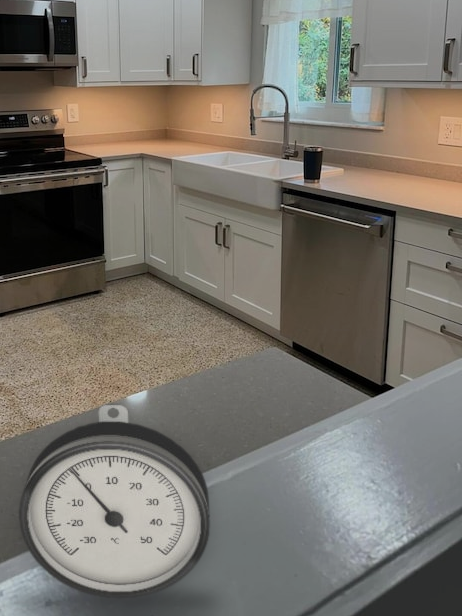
0 °C
